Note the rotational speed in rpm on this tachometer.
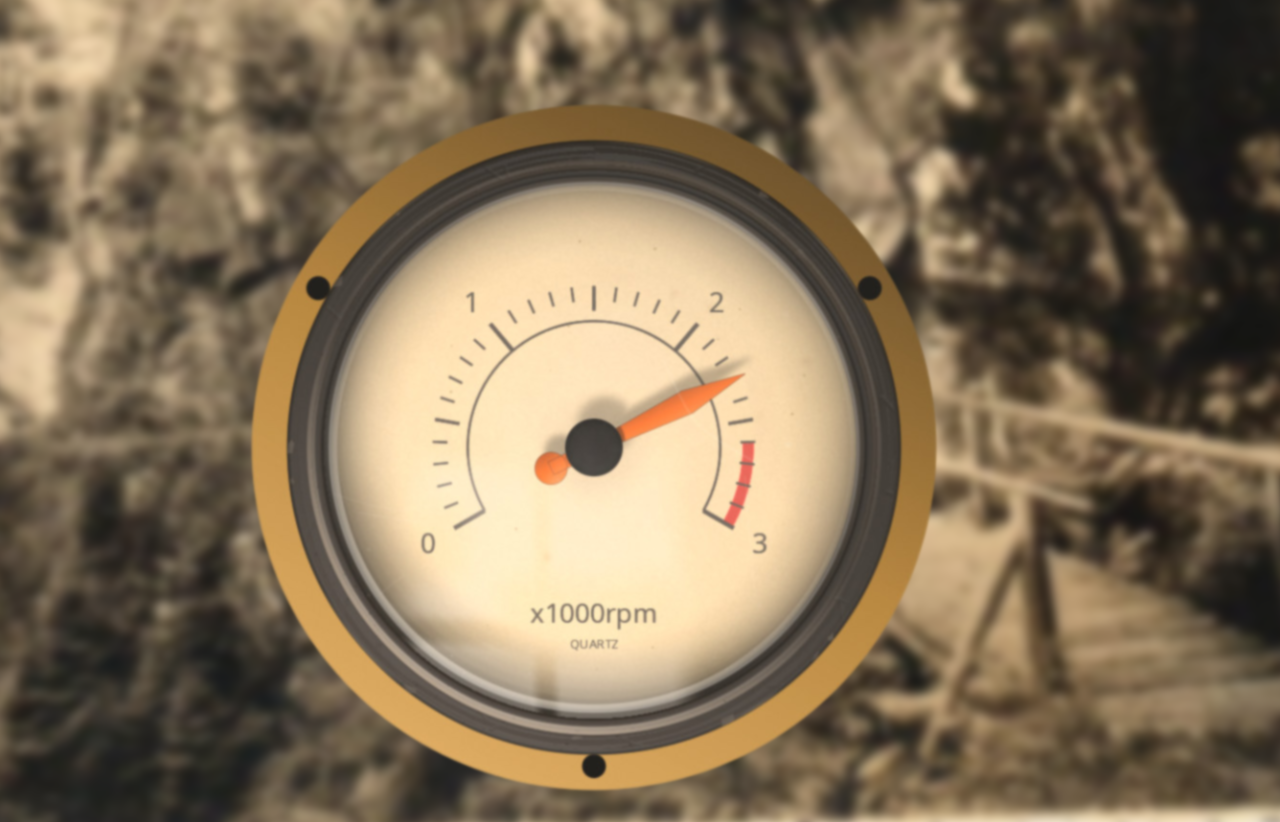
2300 rpm
